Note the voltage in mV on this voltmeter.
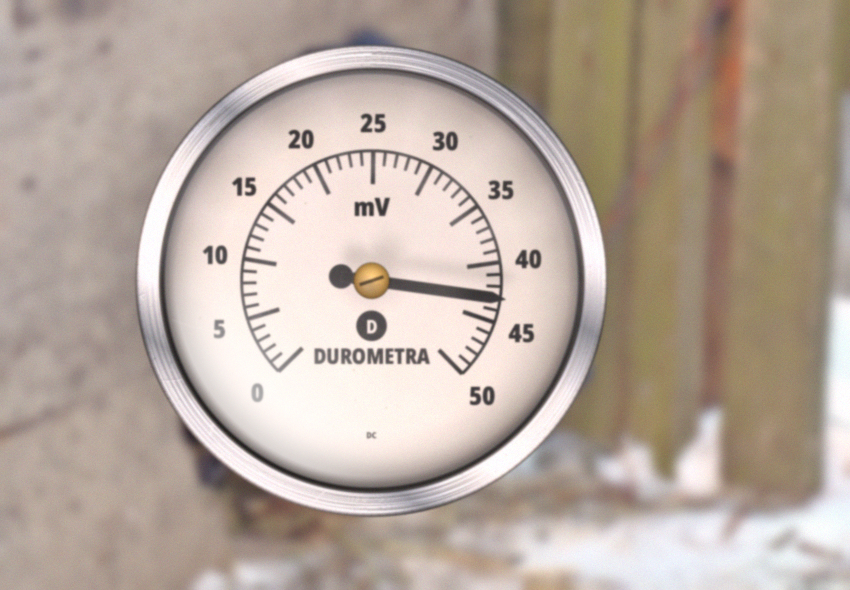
43 mV
